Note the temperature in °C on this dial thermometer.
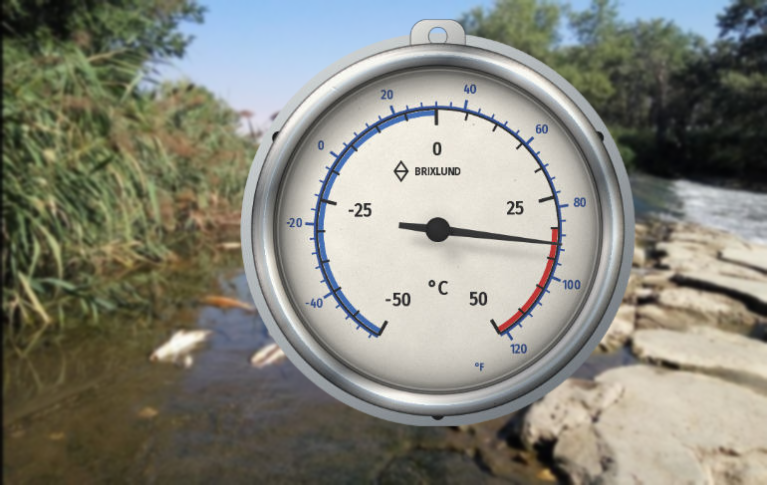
32.5 °C
